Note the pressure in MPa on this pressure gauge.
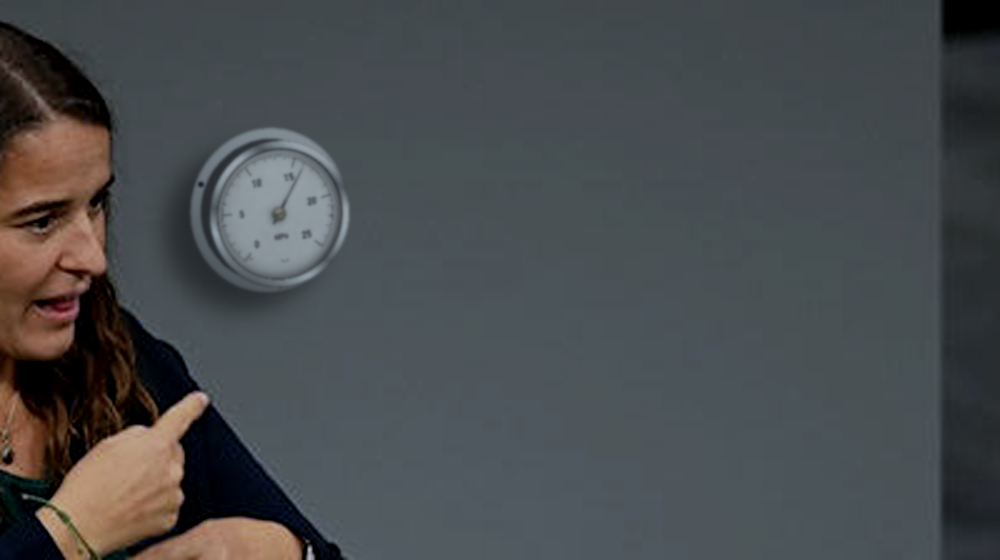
16 MPa
